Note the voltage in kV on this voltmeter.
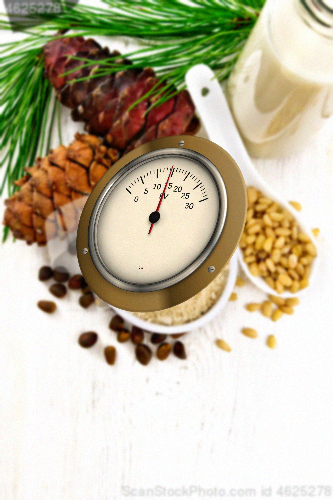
15 kV
